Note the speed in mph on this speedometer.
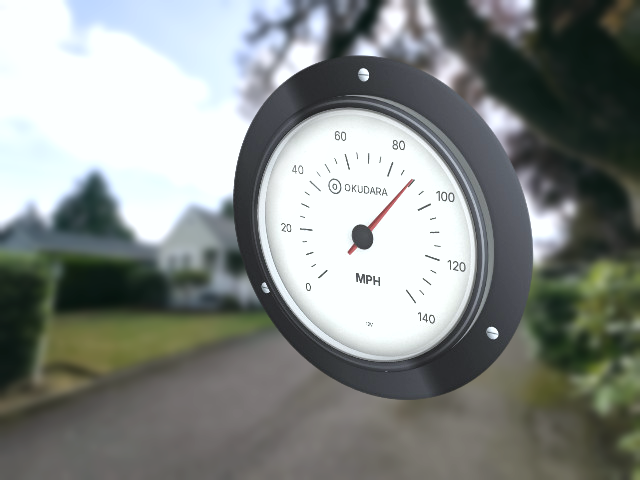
90 mph
